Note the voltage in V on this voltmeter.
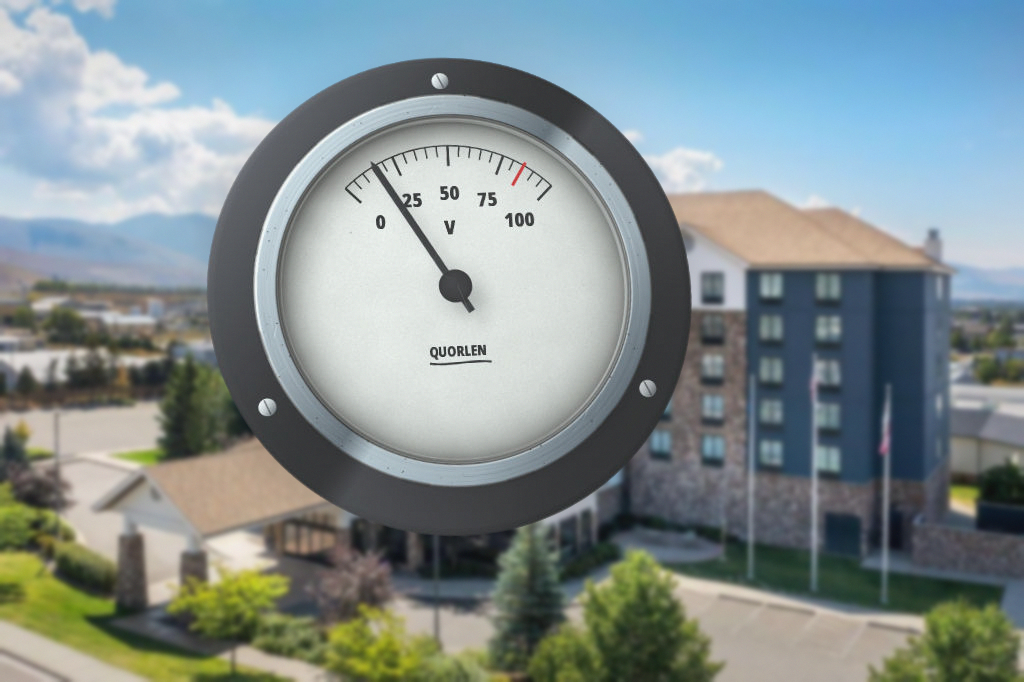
15 V
